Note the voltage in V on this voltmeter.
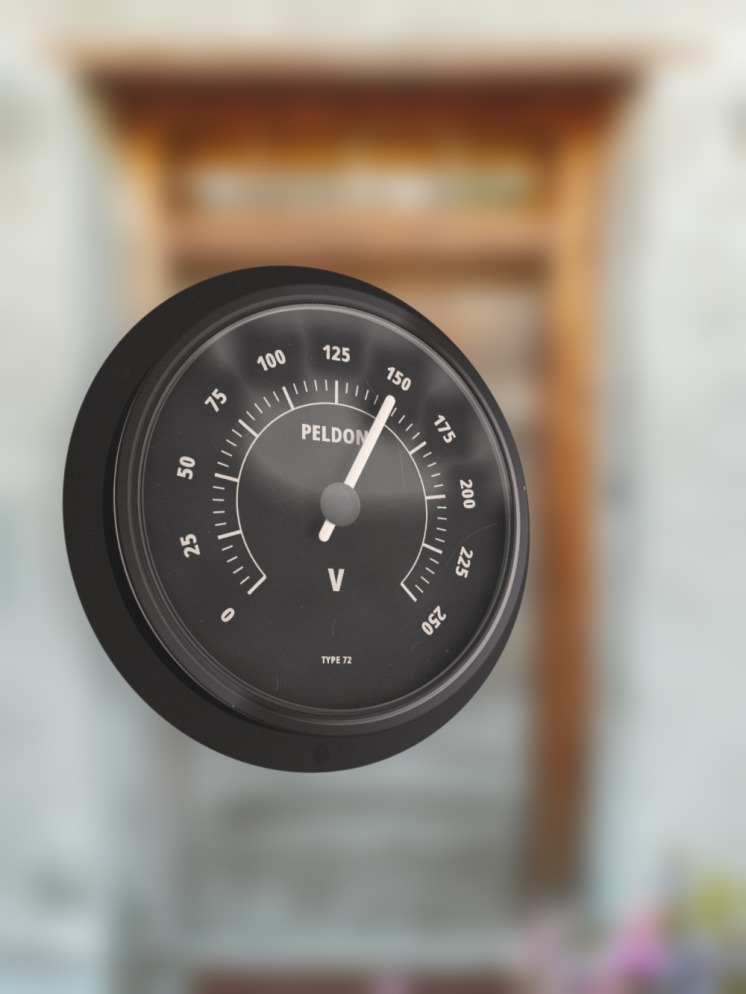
150 V
